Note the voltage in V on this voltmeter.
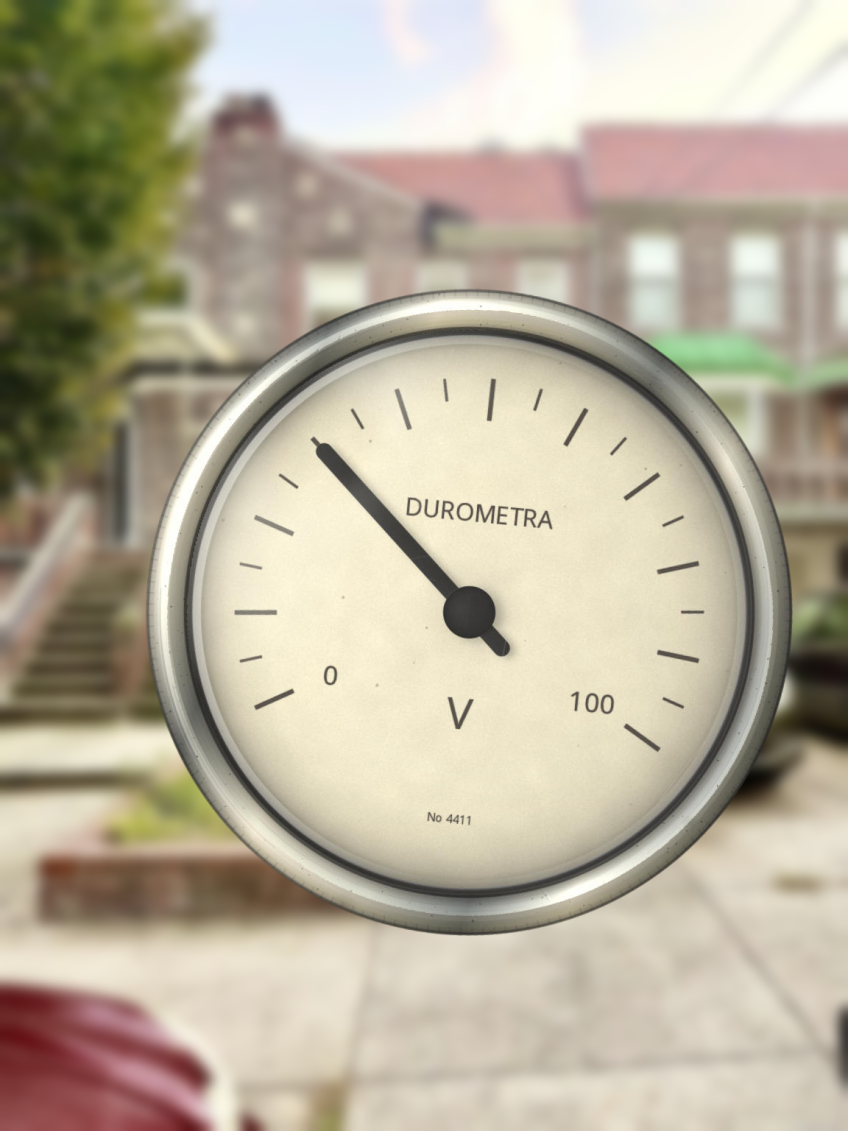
30 V
